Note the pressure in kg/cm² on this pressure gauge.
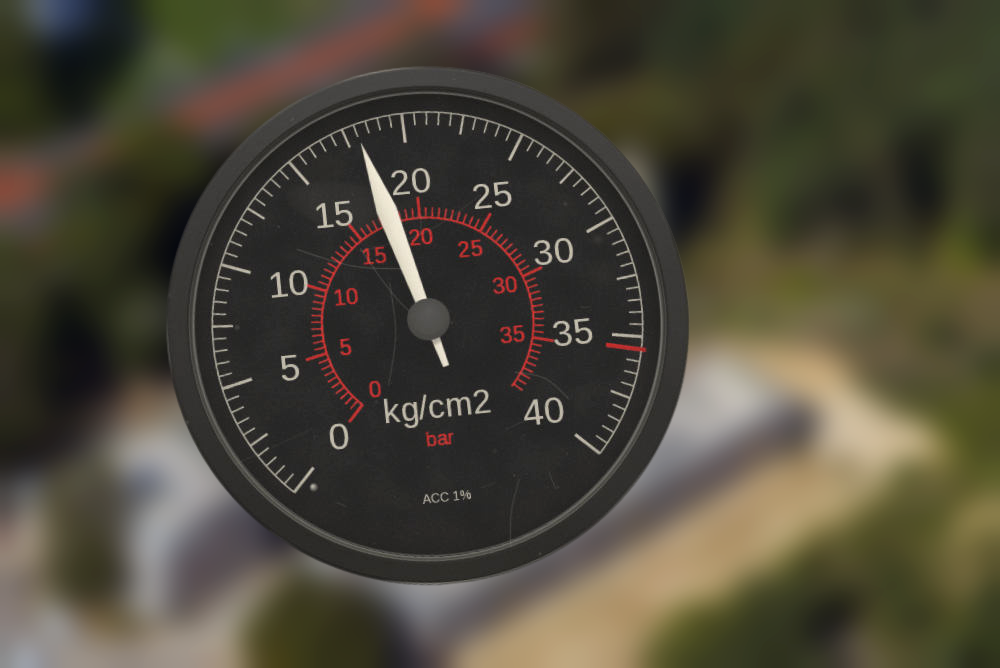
18 kg/cm²
